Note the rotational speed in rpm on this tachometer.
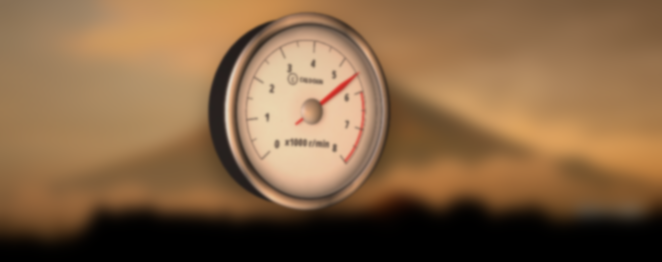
5500 rpm
